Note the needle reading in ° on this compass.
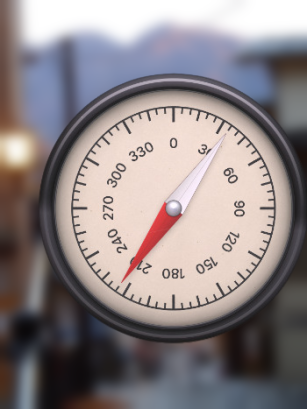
215 °
